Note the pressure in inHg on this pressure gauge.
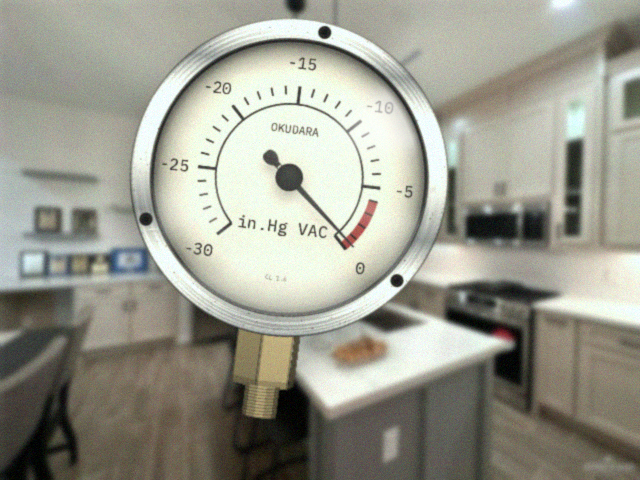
-0.5 inHg
